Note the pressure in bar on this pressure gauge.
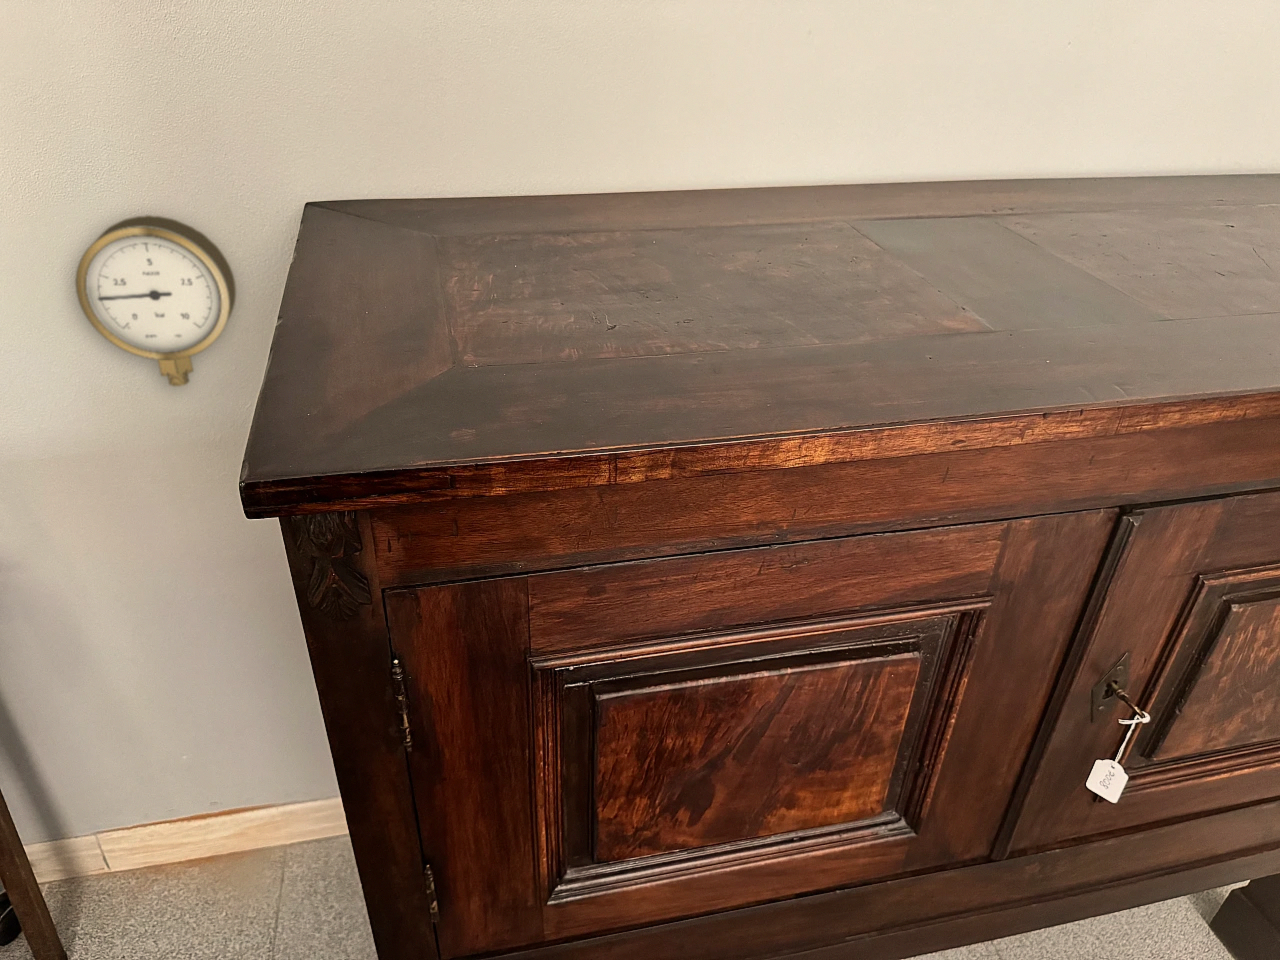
1.5 bar
